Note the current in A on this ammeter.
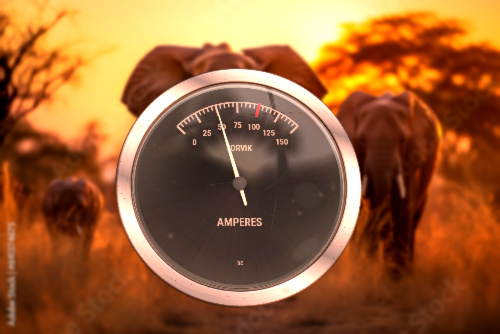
50 A
